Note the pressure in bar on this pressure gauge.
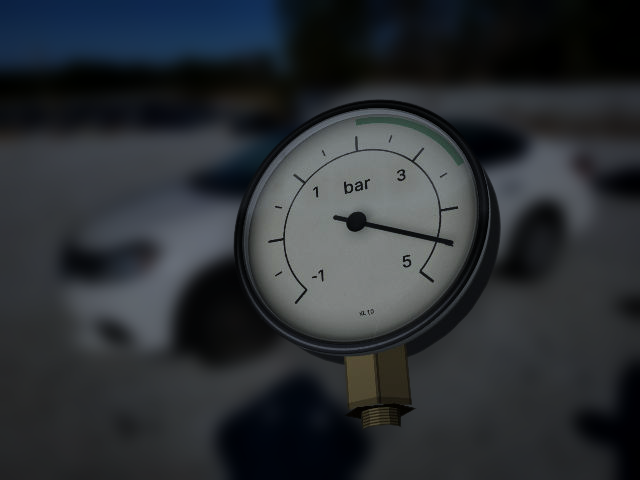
4.5 bar
